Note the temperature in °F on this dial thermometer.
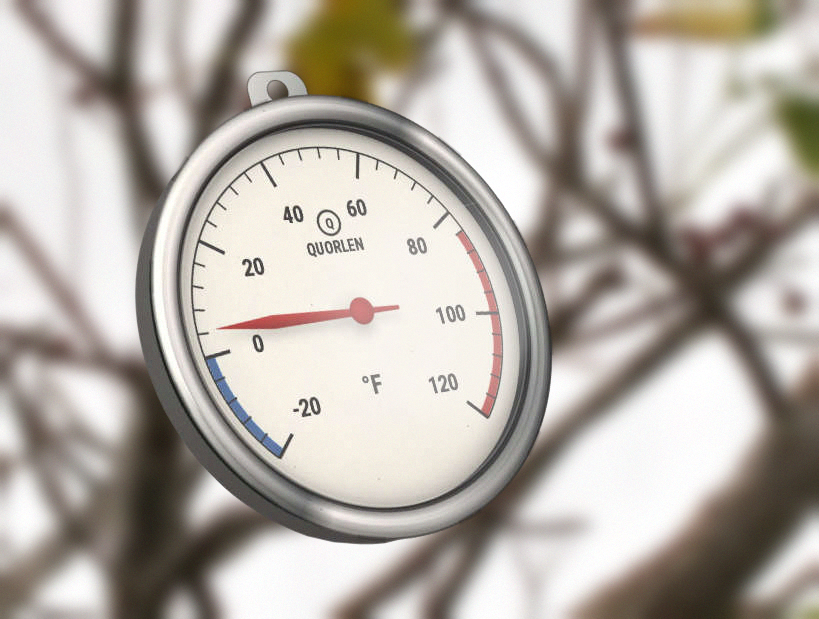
4 °F
